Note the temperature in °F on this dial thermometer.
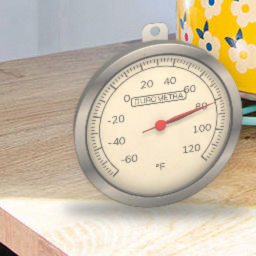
80 °F
